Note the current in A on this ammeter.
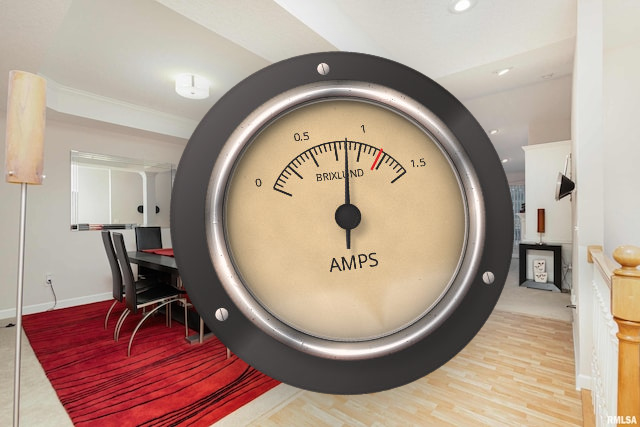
0.85 A
